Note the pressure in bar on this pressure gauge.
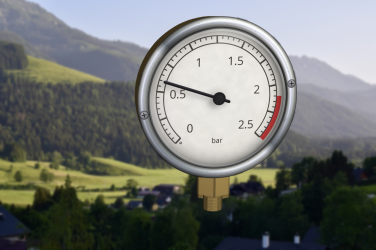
0.6 bar
